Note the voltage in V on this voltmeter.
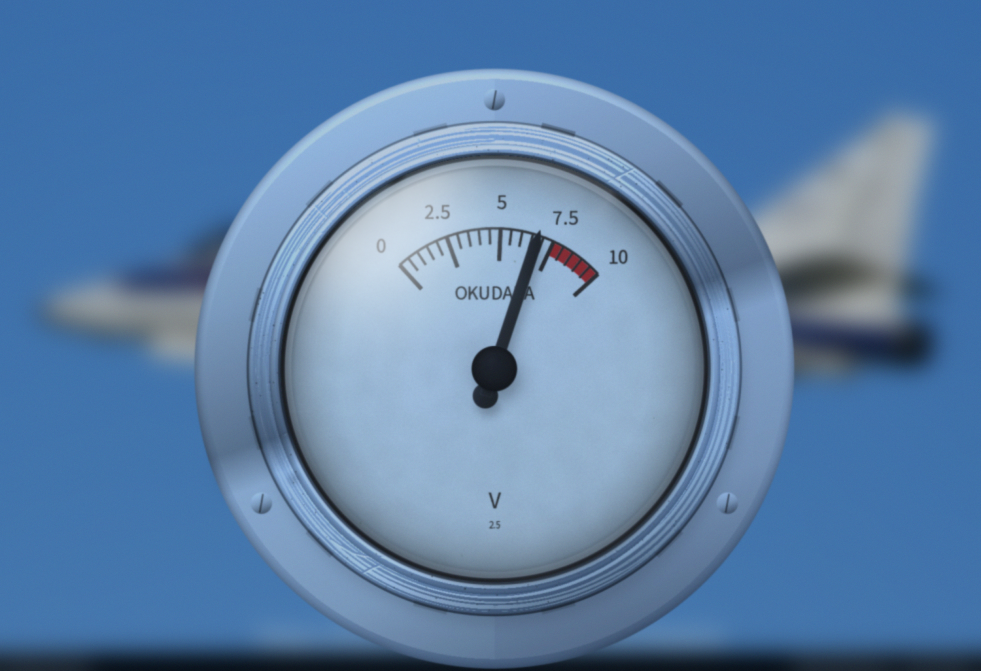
6.75 V
